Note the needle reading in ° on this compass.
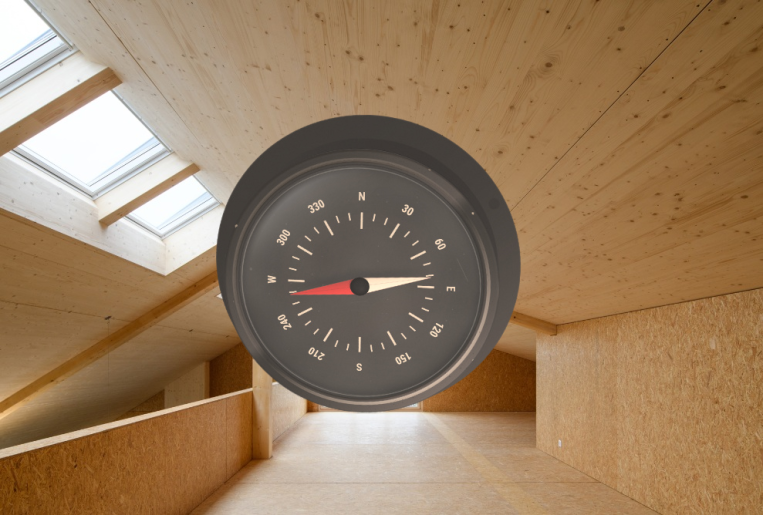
260 °
